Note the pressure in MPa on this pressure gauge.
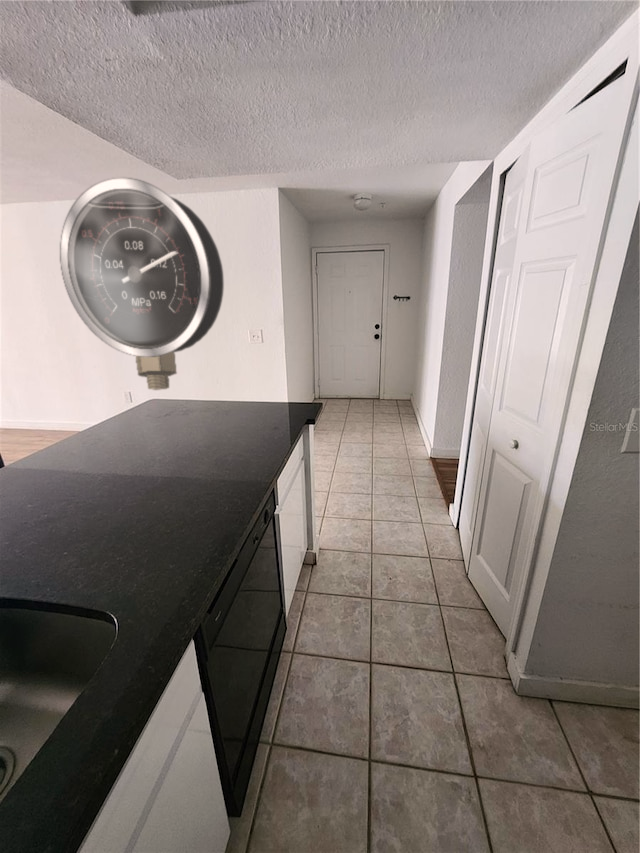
0.12 MPa
